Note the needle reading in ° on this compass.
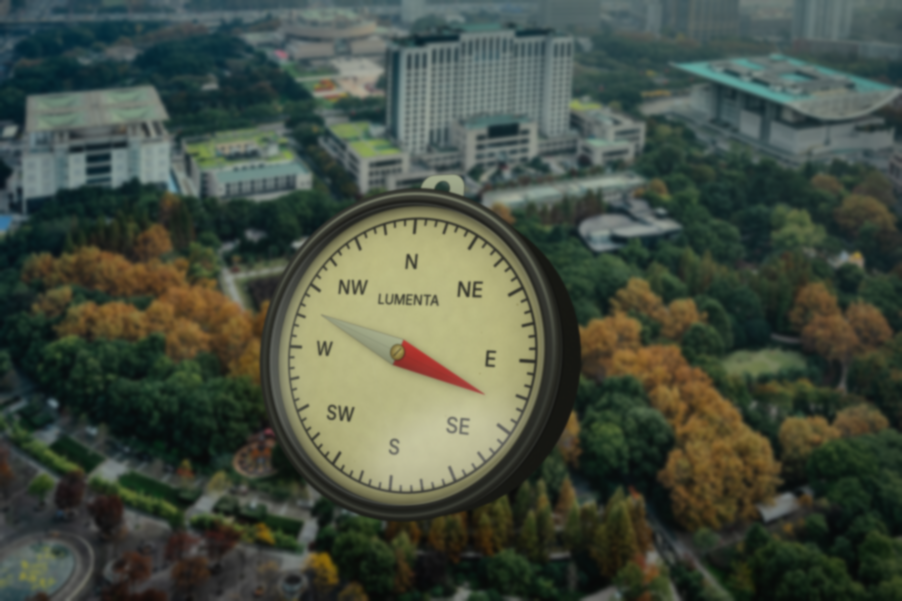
110 °
